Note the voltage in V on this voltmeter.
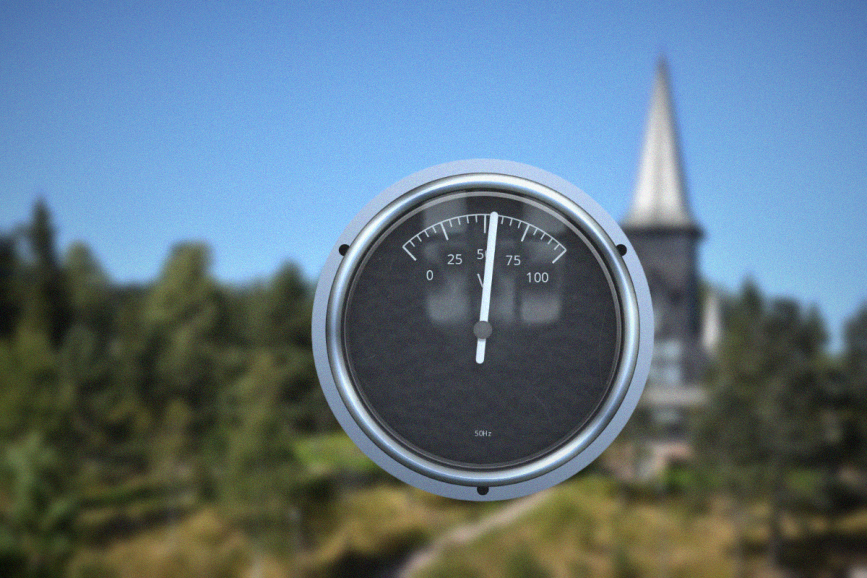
55 V
